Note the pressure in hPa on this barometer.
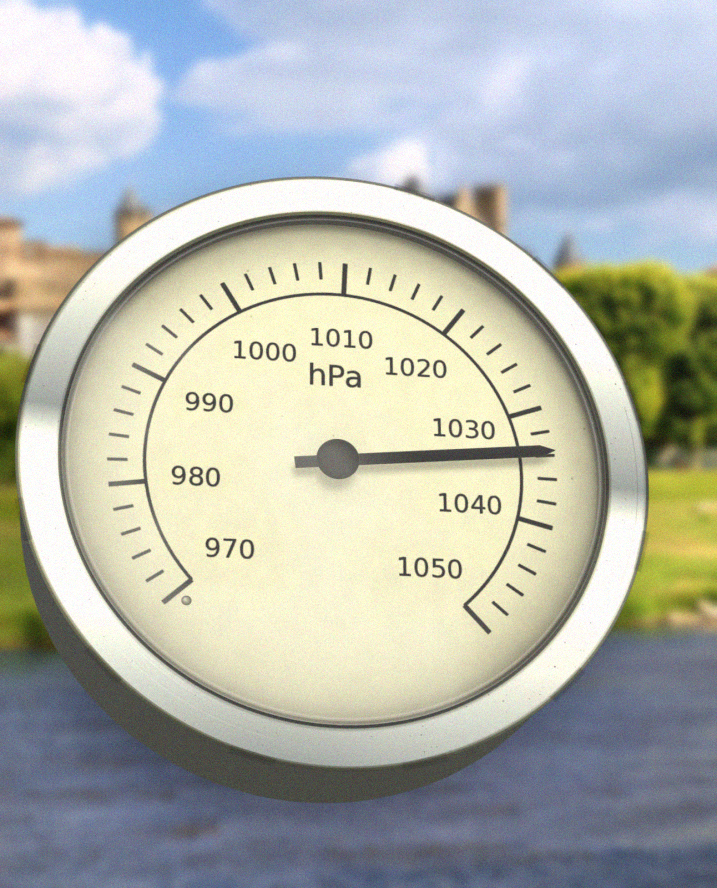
1034 hPa
